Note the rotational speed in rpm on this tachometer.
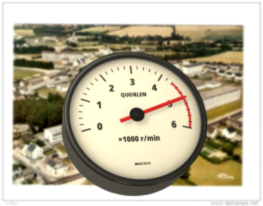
5000 rpm
